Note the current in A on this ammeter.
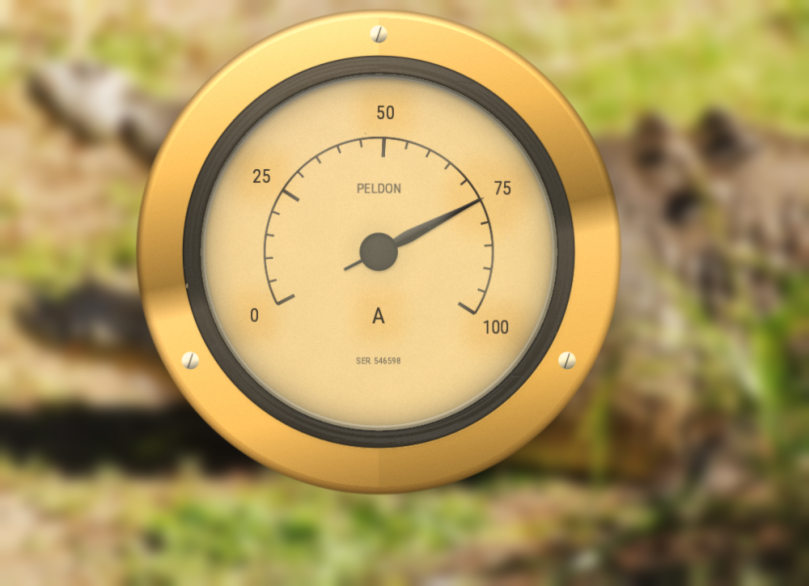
75 A
